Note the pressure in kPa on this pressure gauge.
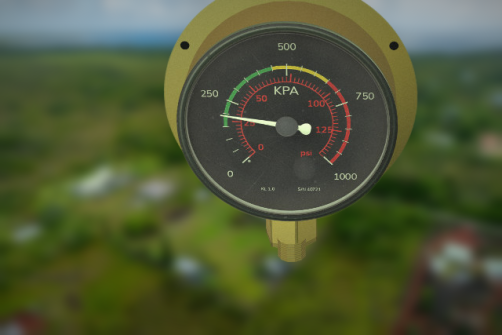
200 kPa
